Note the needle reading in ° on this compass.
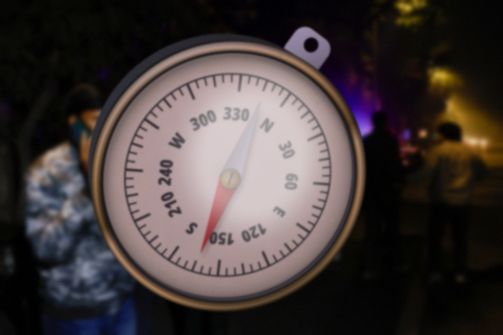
165 °
